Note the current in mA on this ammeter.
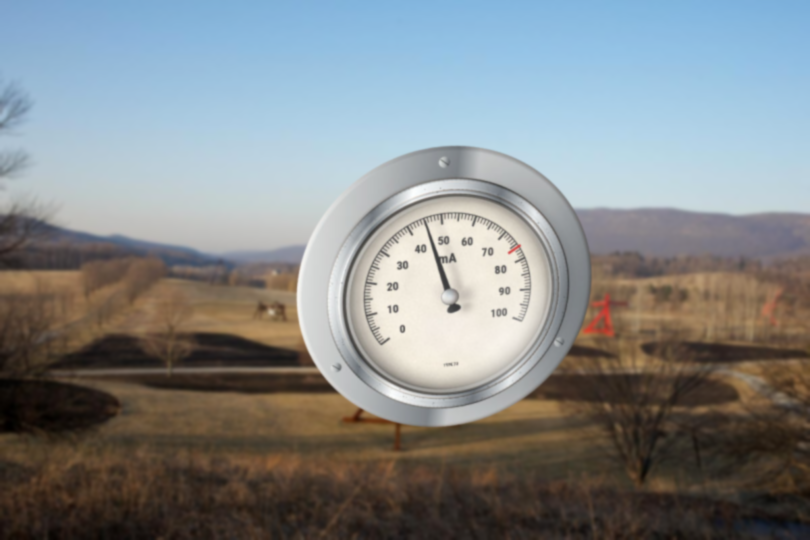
45 mA
